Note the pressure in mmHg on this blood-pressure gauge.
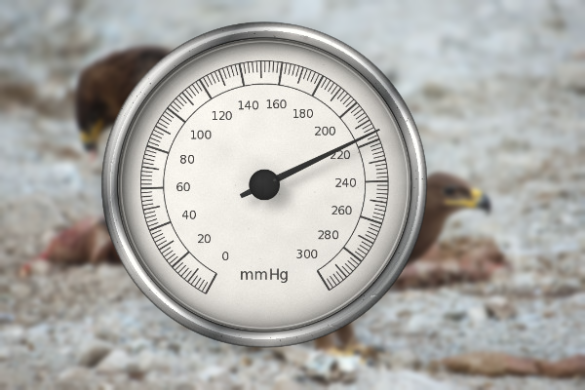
216 mmHg
